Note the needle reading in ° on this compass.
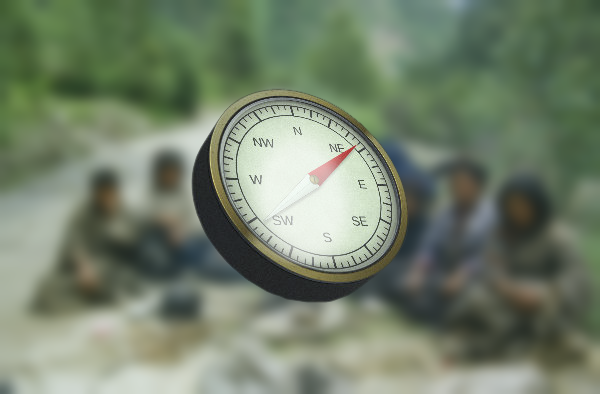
55 °
